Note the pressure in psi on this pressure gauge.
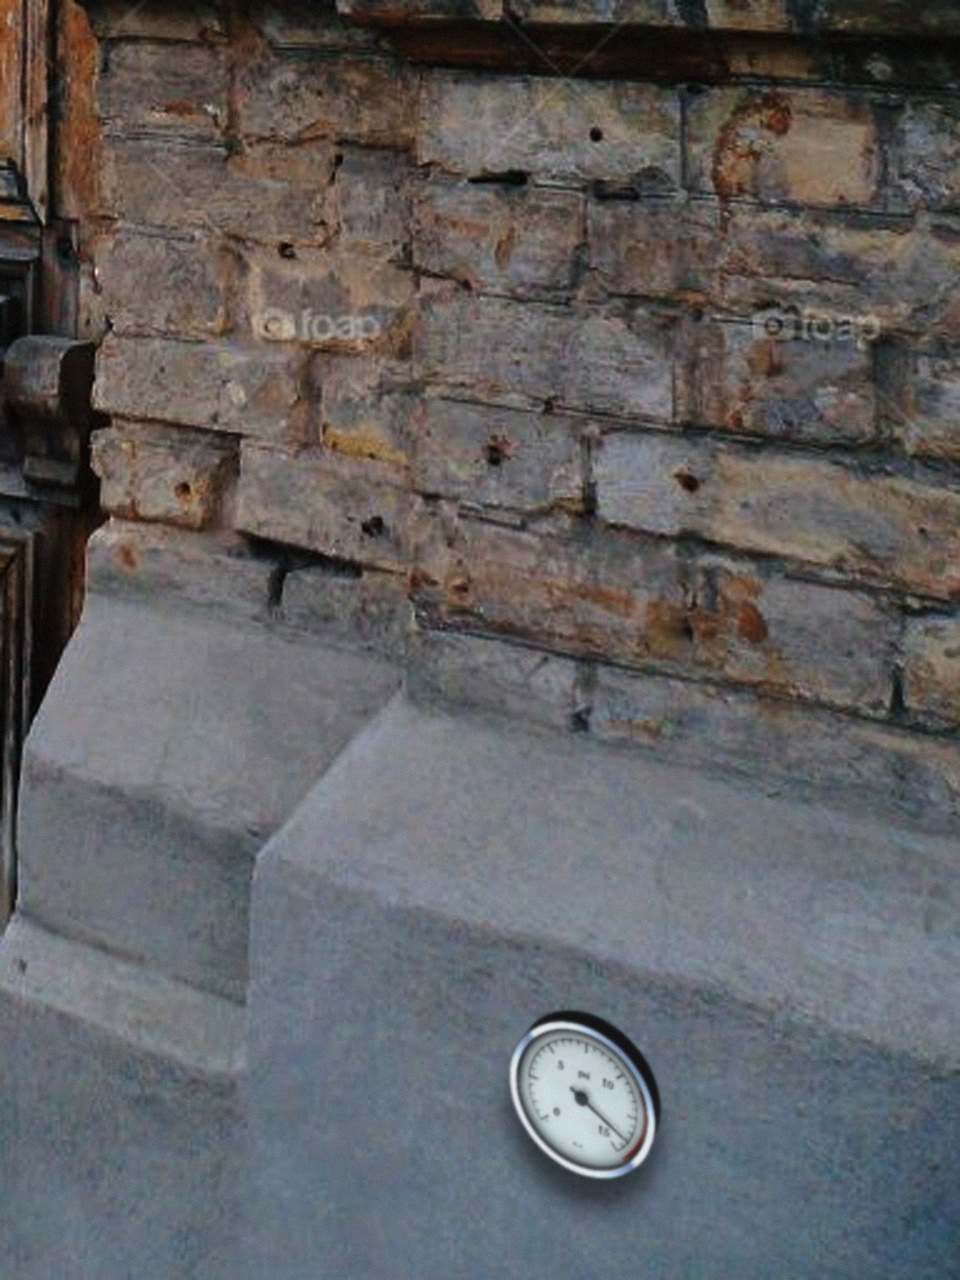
14 psi
